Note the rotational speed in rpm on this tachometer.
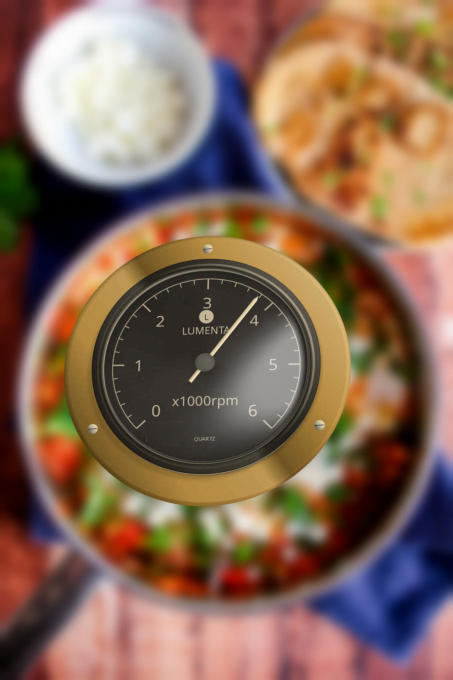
3800 rpm
